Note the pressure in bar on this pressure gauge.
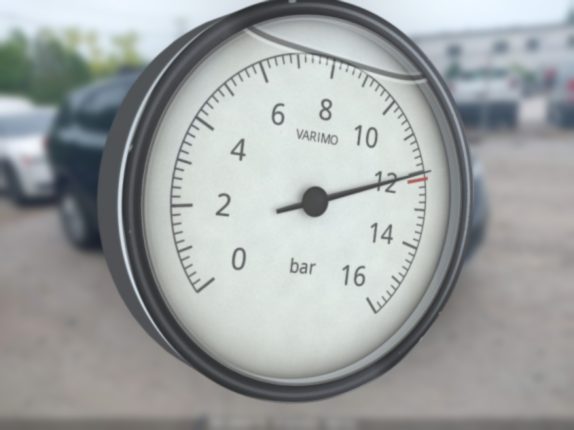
12 bar
